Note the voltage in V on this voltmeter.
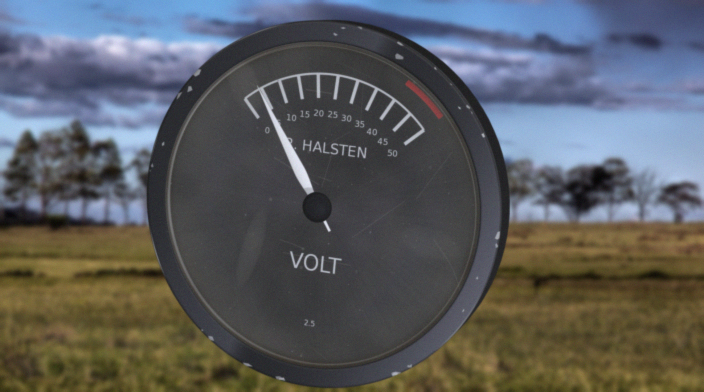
5 V
